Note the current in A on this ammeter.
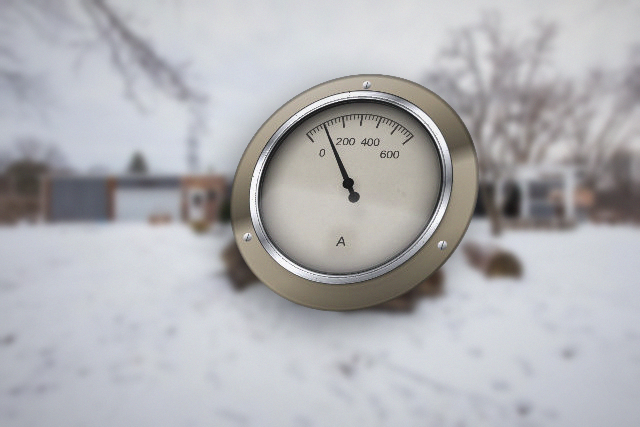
100 A
